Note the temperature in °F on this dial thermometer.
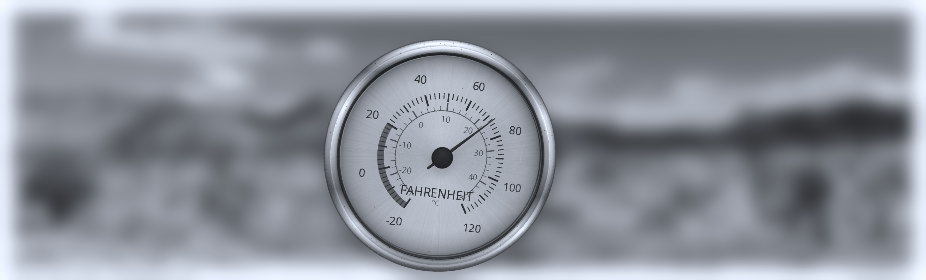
72 °F
